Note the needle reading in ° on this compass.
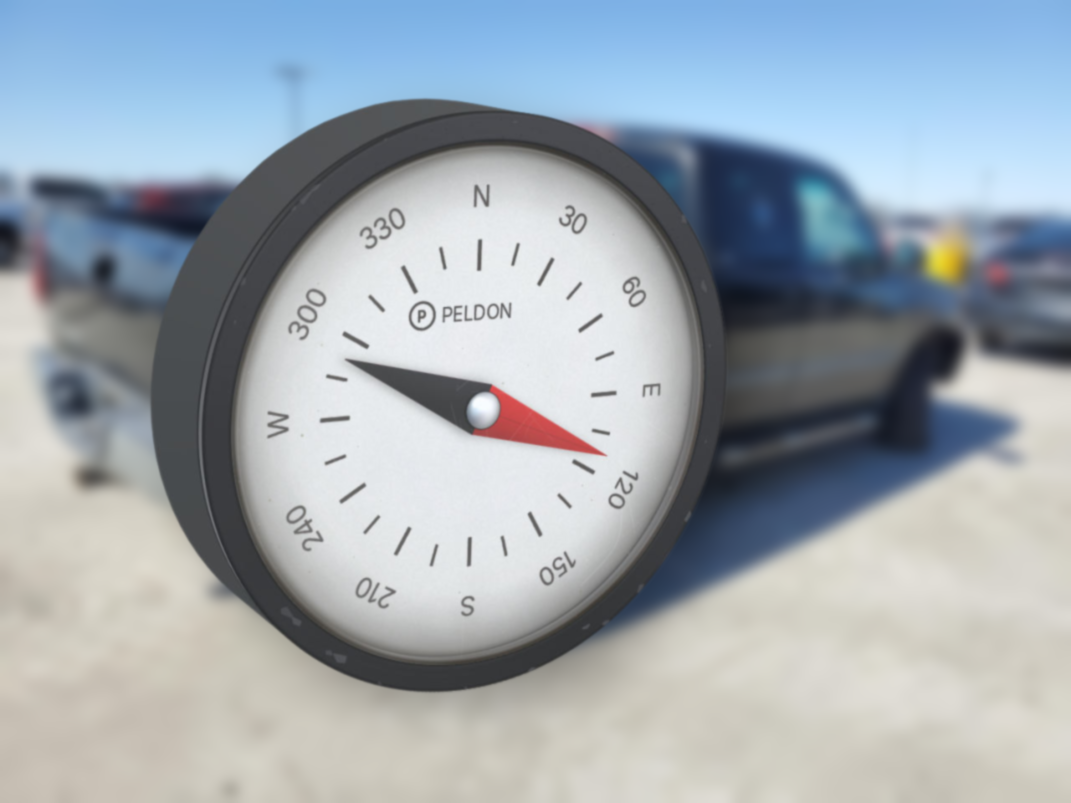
112.5 °
